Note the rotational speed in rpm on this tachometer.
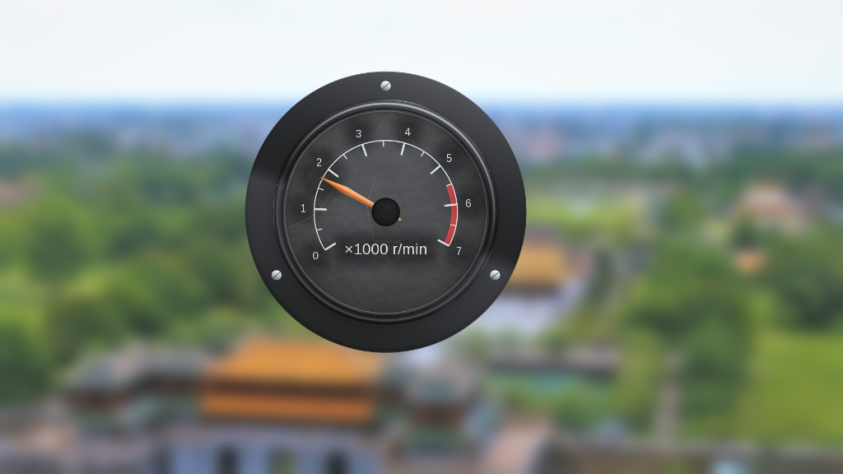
1750 rpm
